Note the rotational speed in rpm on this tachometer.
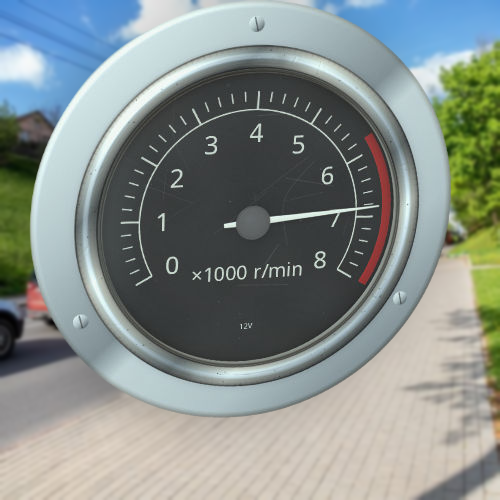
6800 rpm
